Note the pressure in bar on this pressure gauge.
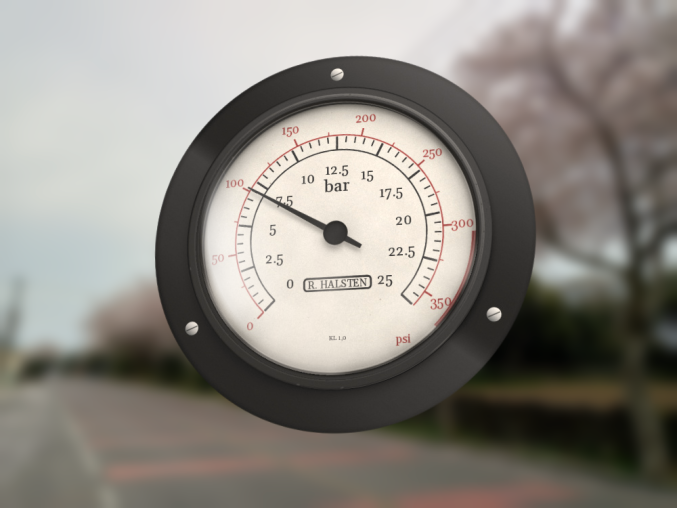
7 bar
